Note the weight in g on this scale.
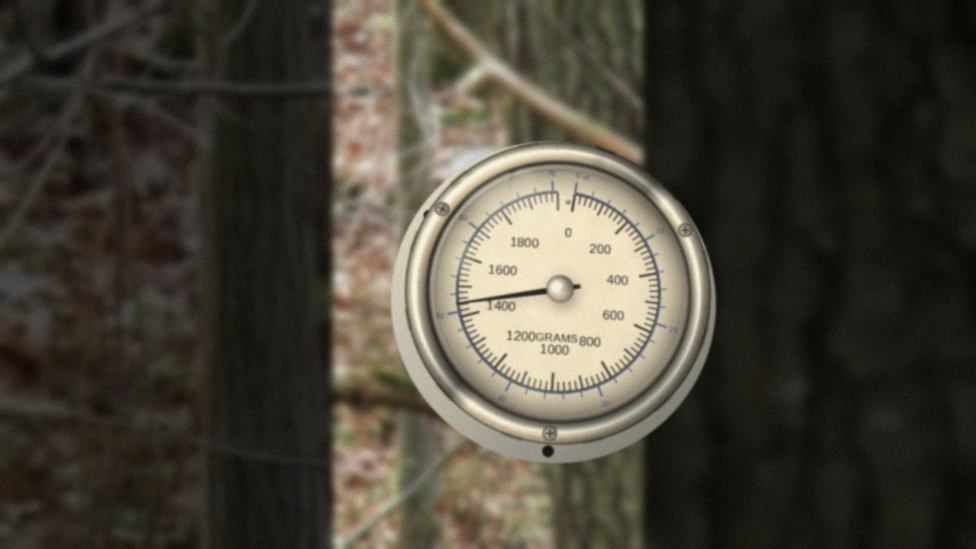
1440 g
